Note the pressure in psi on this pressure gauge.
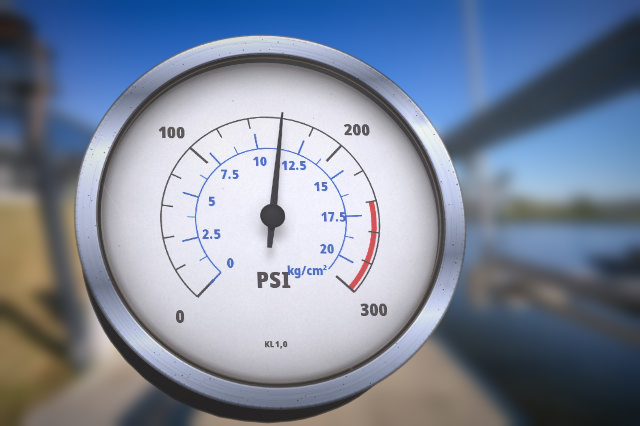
160 psi
